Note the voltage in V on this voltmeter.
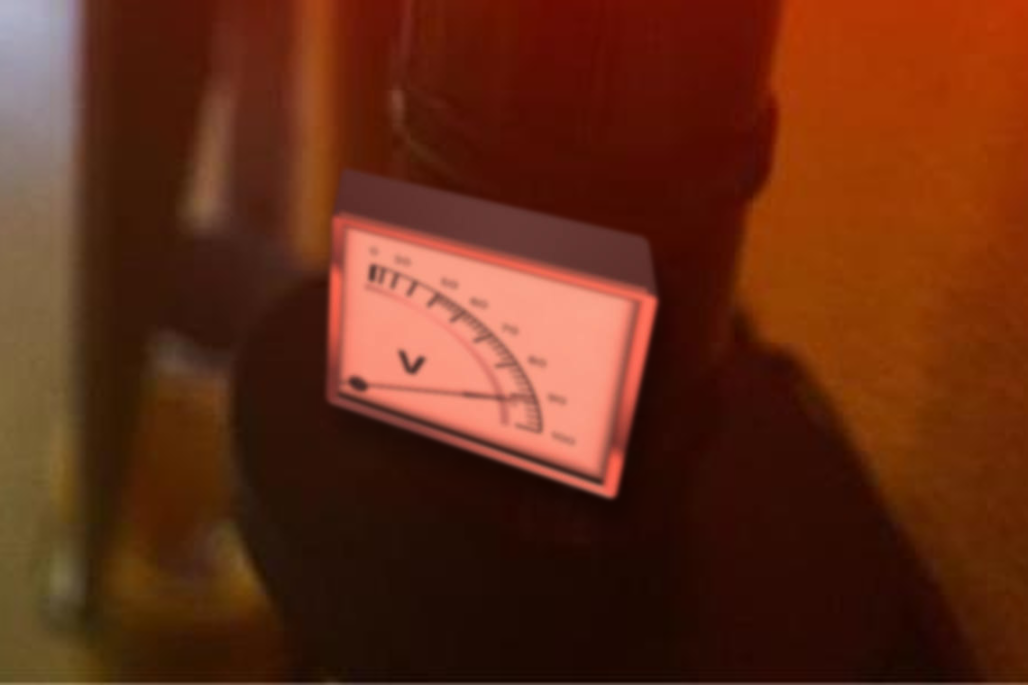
90 V
